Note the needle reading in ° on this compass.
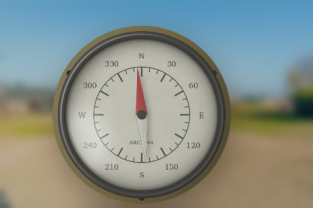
355 °
